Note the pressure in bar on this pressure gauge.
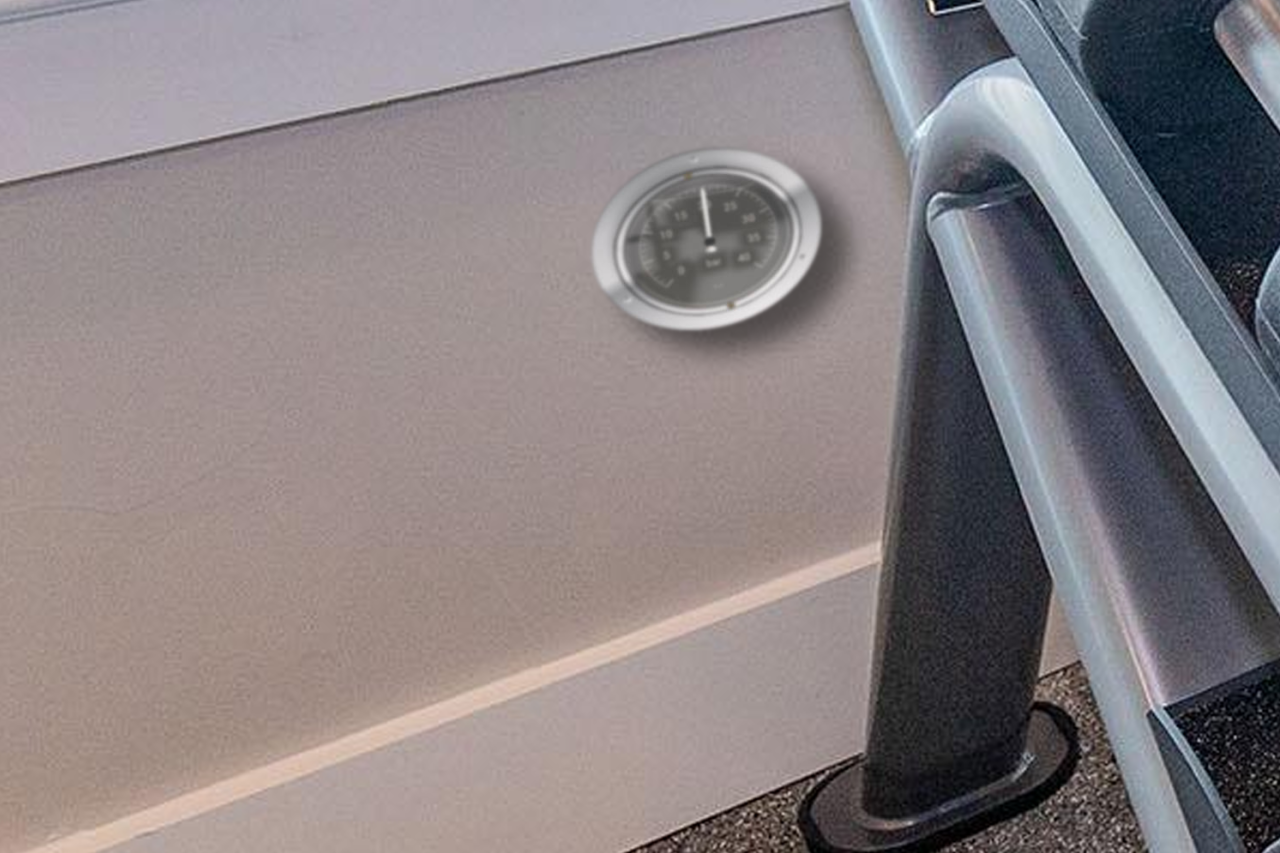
20 bar
